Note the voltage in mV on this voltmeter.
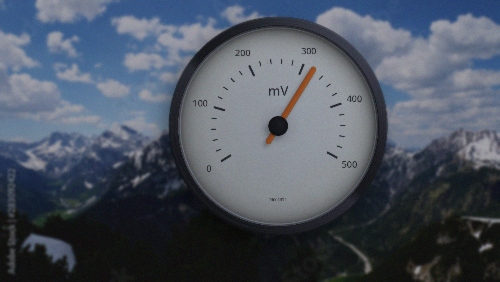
320 mV
